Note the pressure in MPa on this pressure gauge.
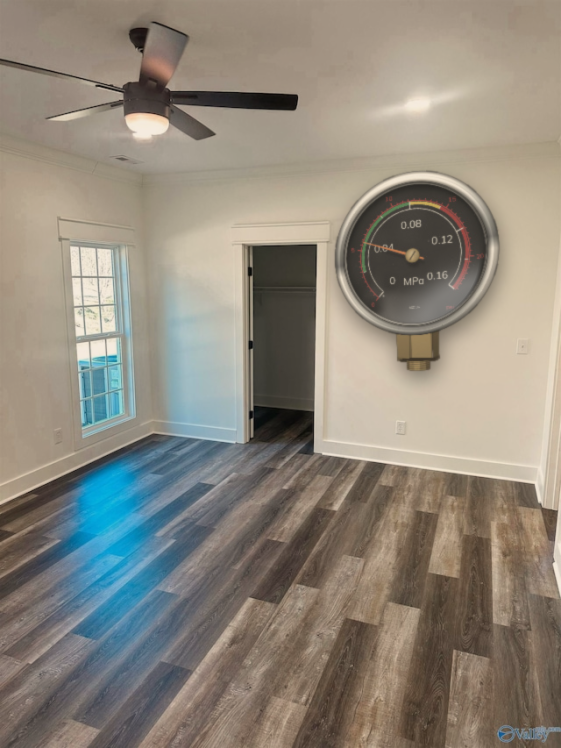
0.04 MPa
